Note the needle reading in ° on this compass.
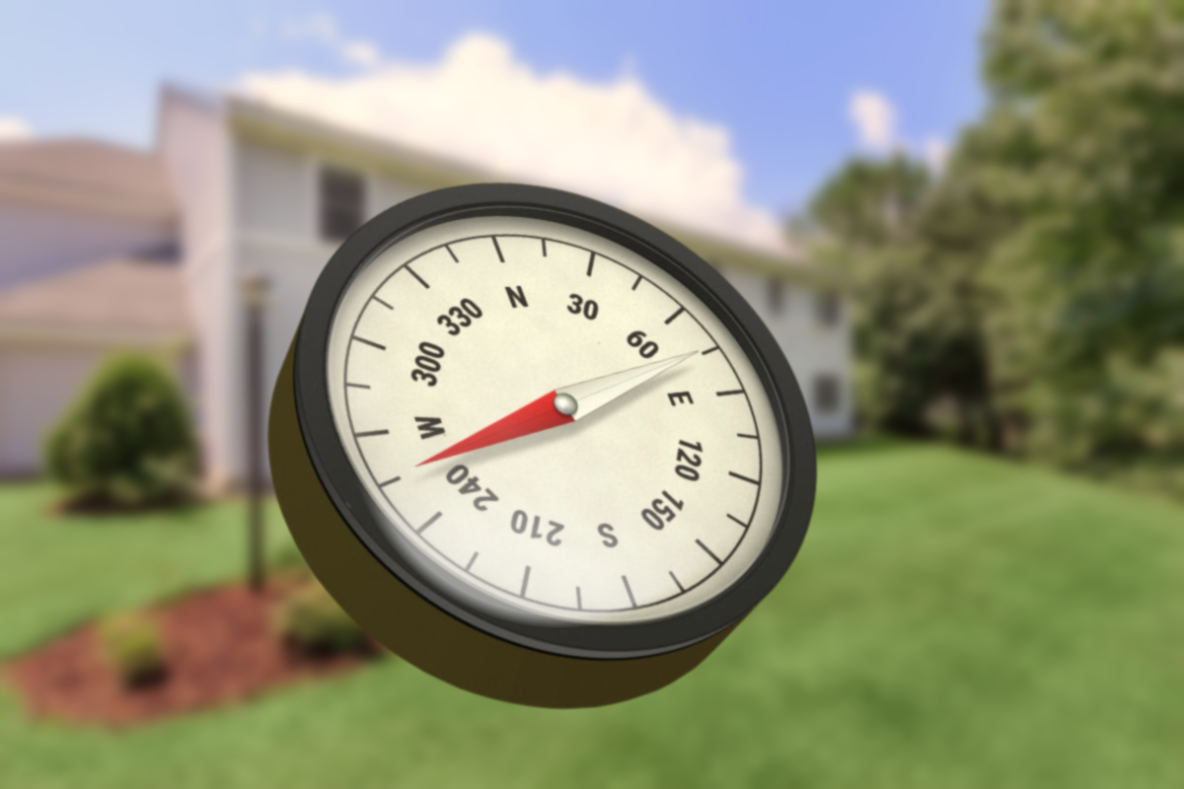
255 °
